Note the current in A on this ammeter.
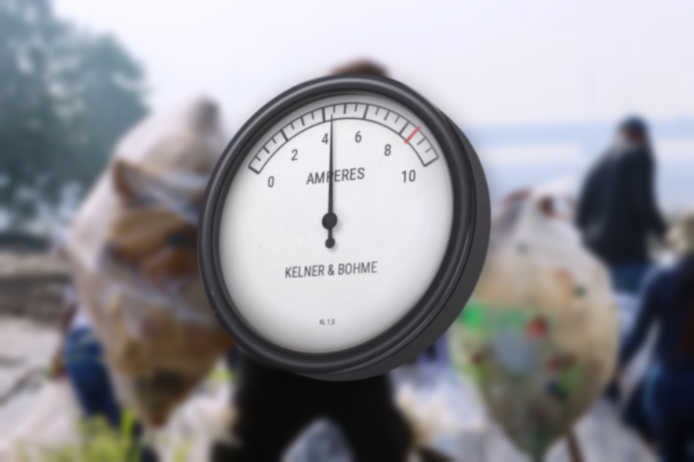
4.5 A
